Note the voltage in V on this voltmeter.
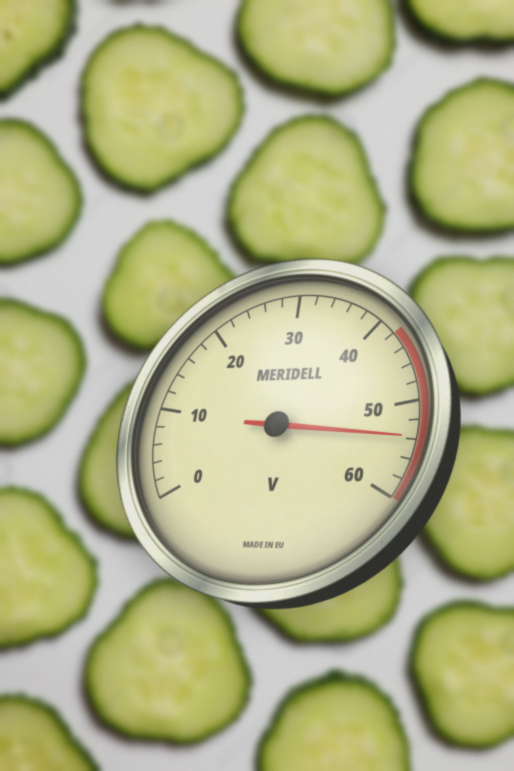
54 V
